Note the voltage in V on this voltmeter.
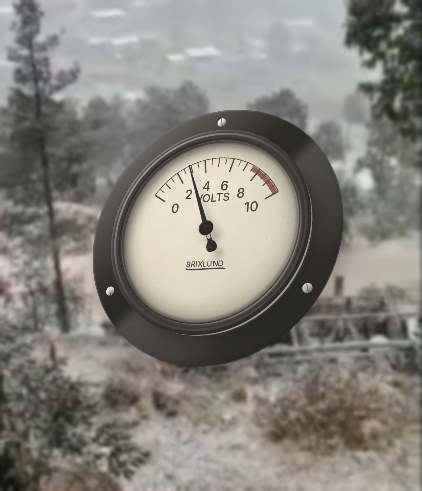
3 V
